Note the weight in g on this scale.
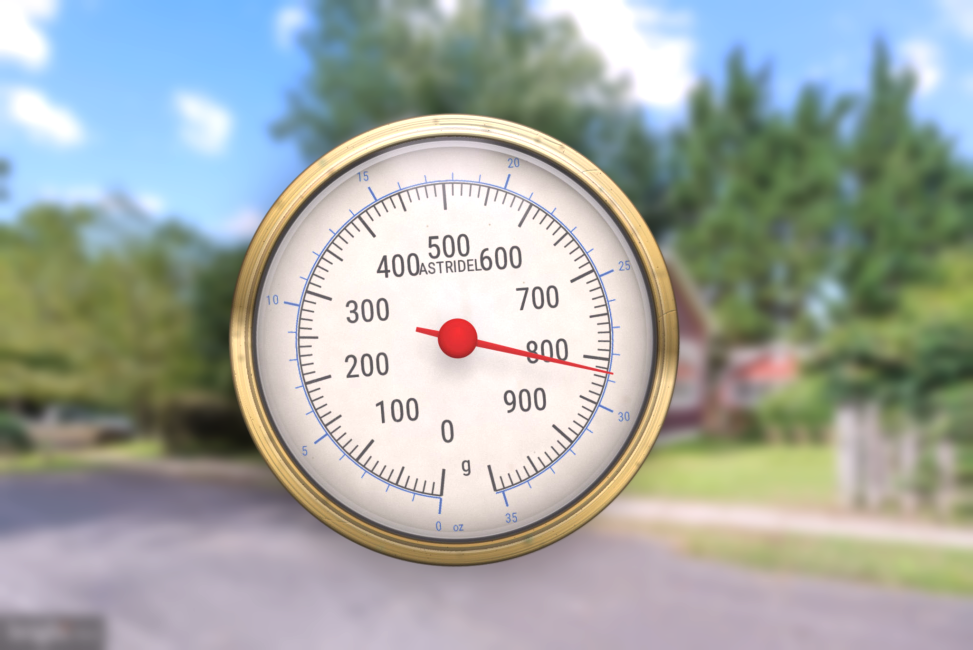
815 g
